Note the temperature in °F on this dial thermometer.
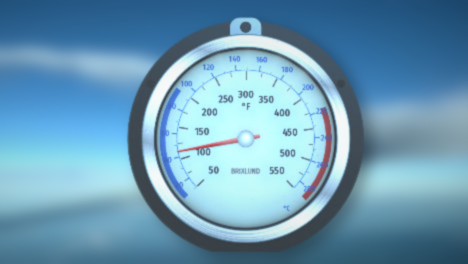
112.5 °F
